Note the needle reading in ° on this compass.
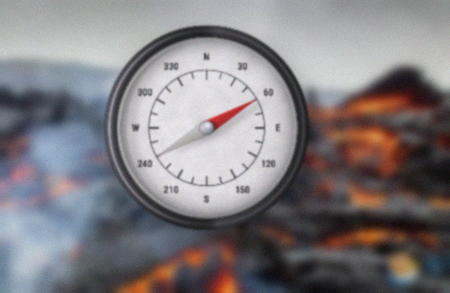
60 °
